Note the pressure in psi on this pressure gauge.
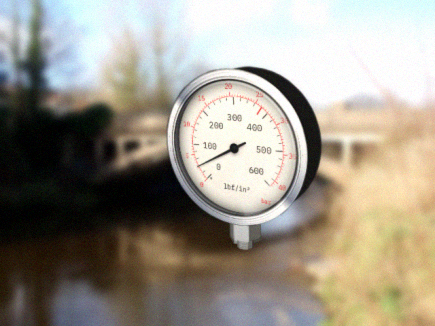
40 psi
